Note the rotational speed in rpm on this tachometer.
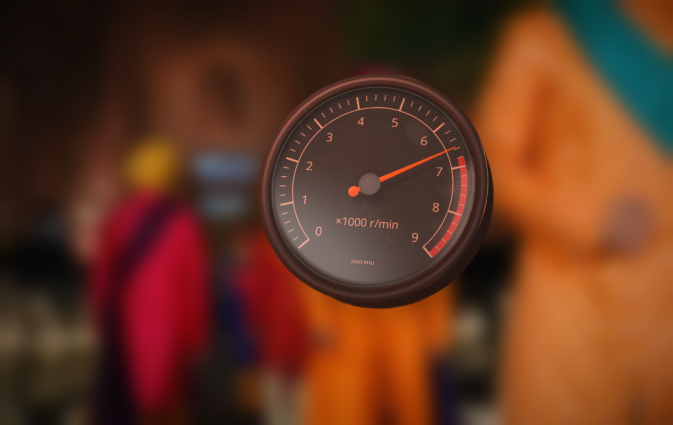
6600 rpm
